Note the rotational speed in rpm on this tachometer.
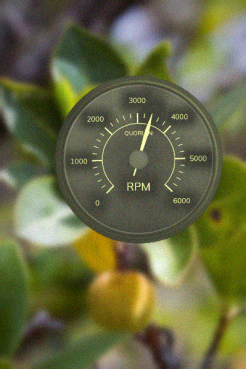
3400 rpm
